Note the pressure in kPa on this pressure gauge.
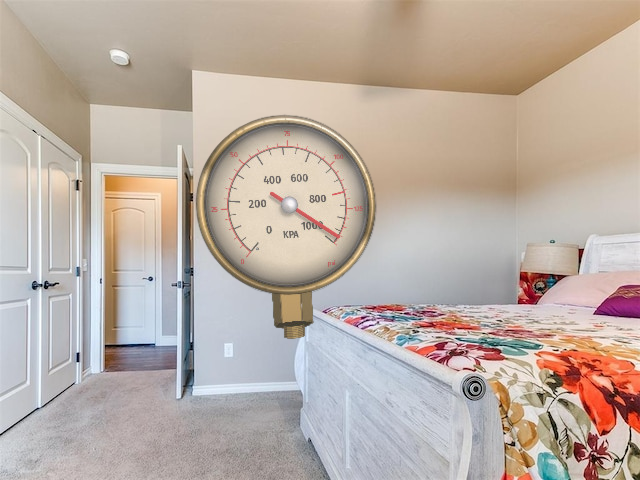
975 kPa
